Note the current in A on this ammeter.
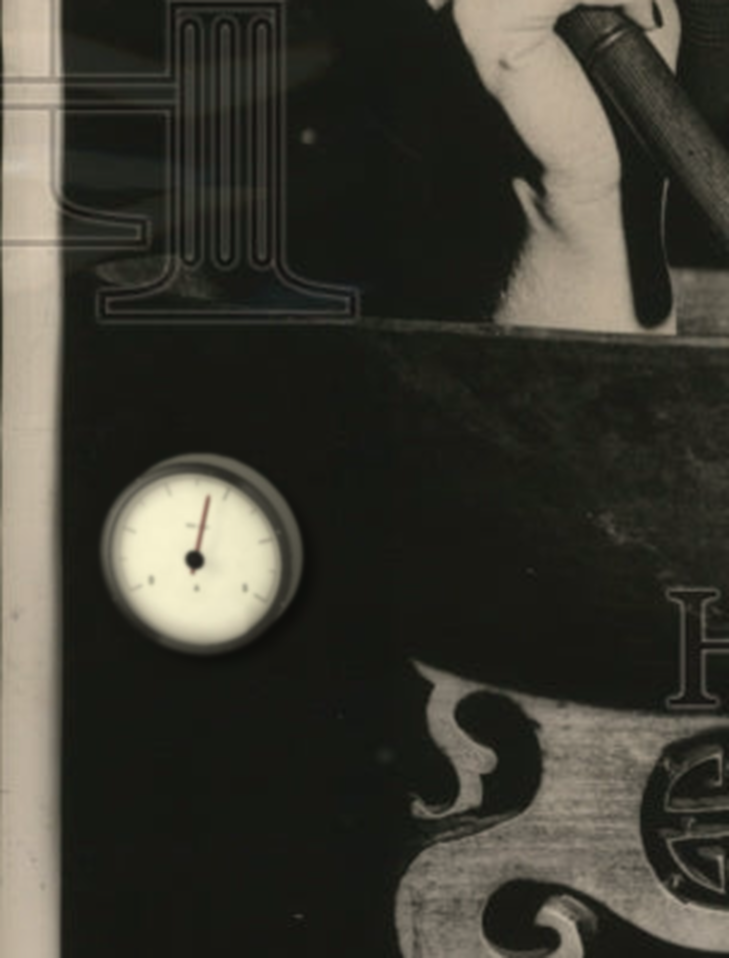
2.75 A
